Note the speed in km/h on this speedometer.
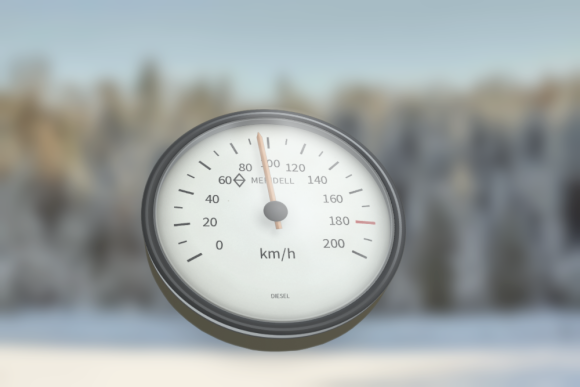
95 km/h
